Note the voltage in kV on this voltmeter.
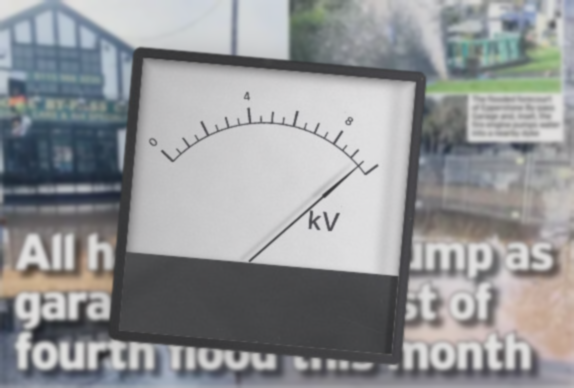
9.5 kV
